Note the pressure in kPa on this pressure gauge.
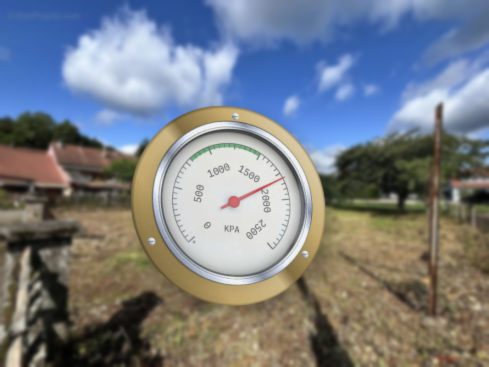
1800 kPa
